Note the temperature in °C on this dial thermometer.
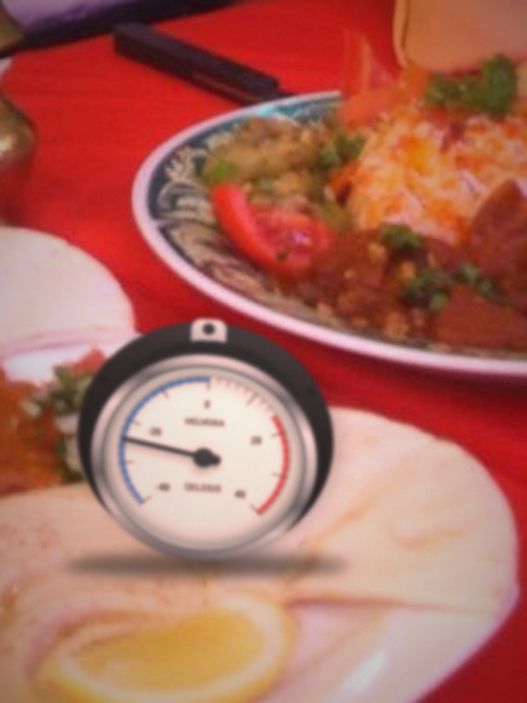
-24 °C
